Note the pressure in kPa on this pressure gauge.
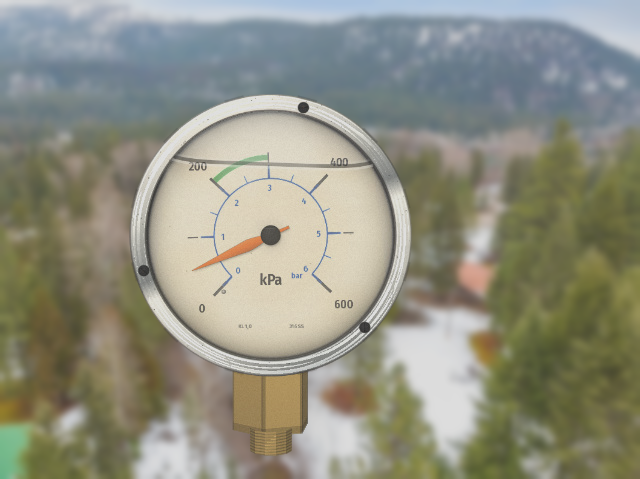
50 kPa
